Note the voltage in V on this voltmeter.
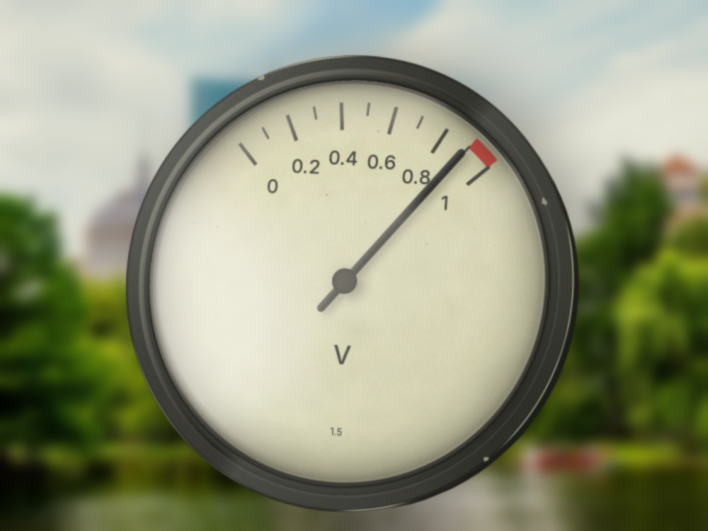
0.9 V
